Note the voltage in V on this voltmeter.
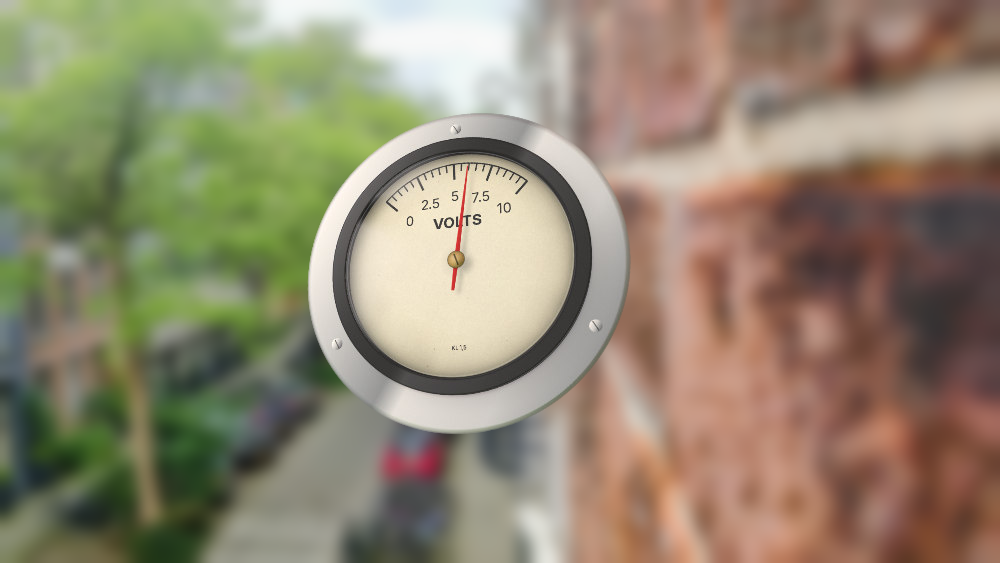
6 V
